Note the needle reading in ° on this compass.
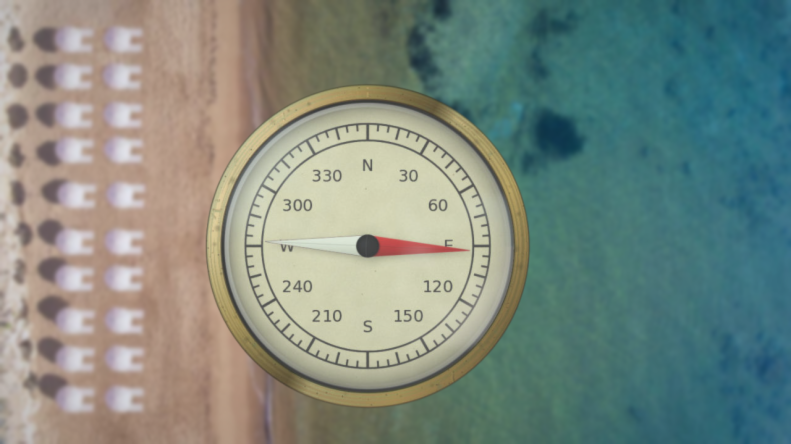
92.5 °
